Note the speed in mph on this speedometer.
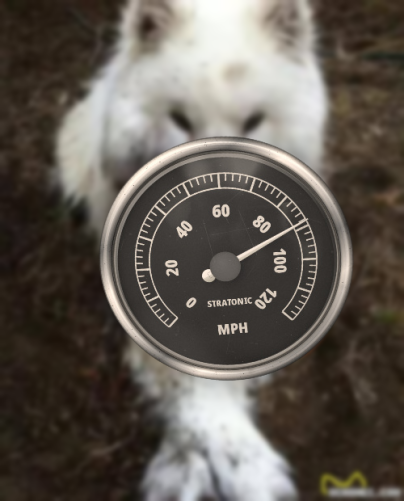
88 mph
